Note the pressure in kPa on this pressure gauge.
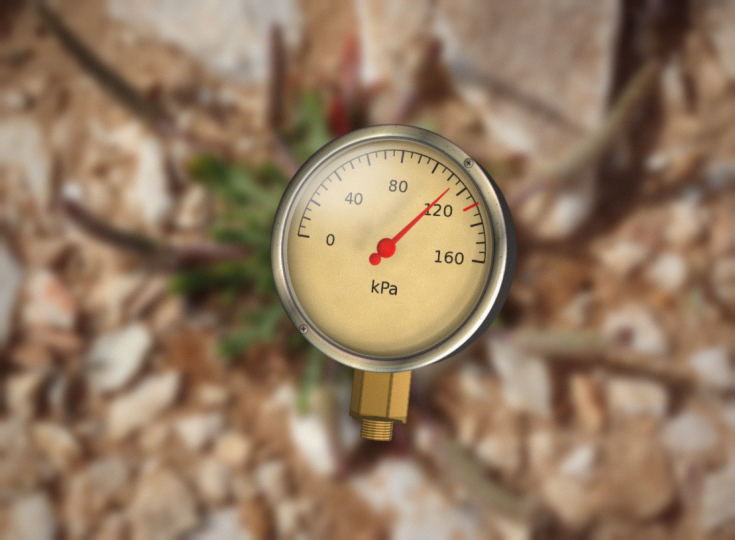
115 kPa
